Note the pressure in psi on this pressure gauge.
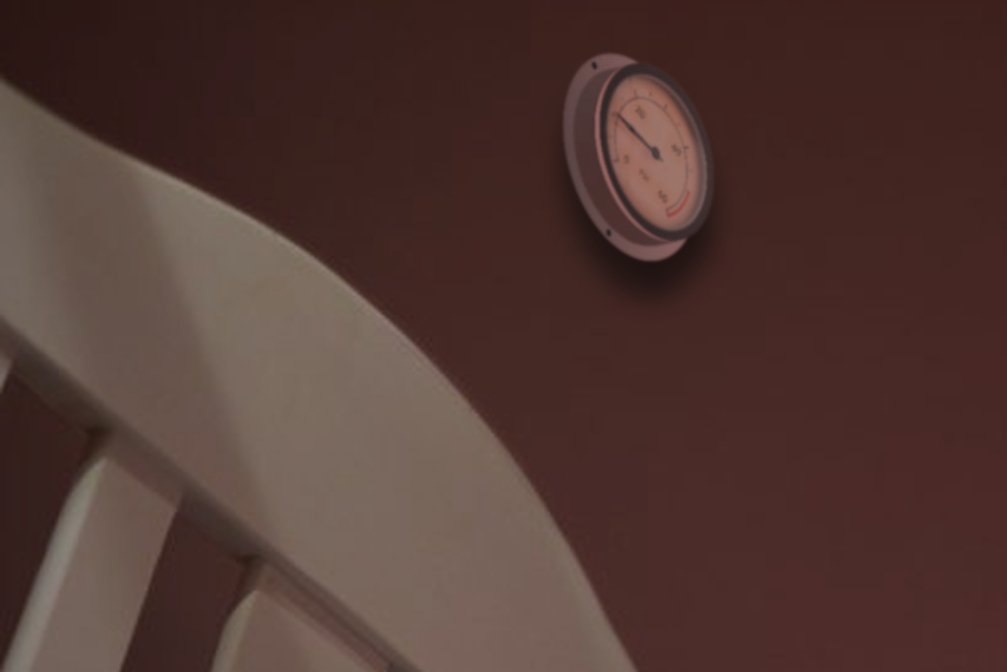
10 psi
